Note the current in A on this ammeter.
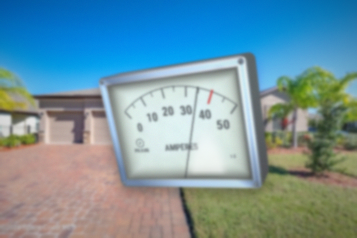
35 A
